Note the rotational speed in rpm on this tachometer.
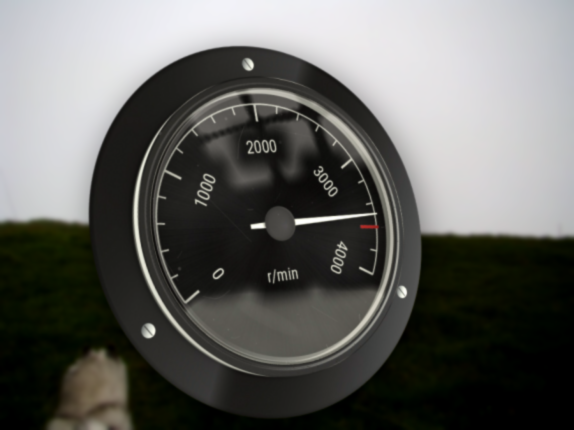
3500 rpm
